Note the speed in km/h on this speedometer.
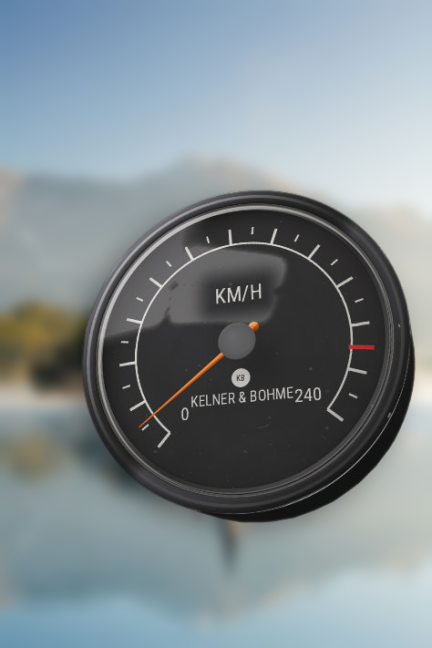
10 km/h
